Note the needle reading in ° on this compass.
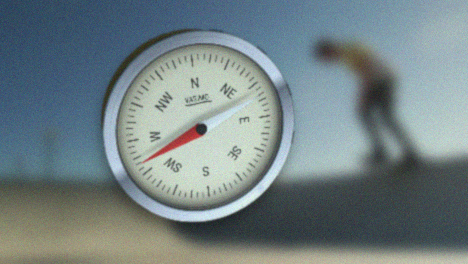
250 °
